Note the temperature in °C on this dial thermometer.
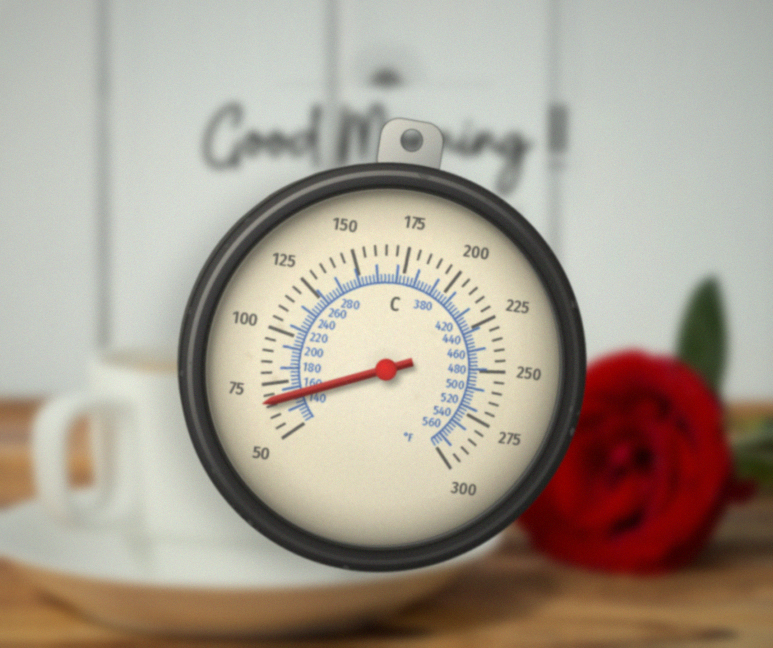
67.5 °C
